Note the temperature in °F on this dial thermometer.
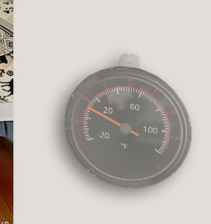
10 °F
